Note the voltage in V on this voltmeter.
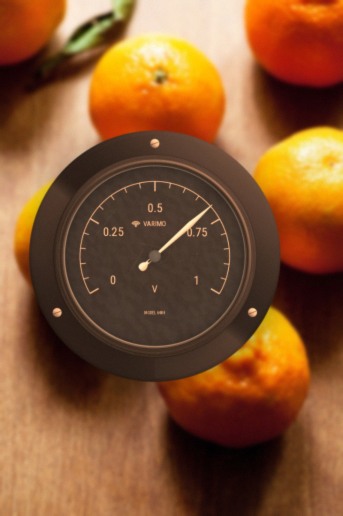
0.7 V
